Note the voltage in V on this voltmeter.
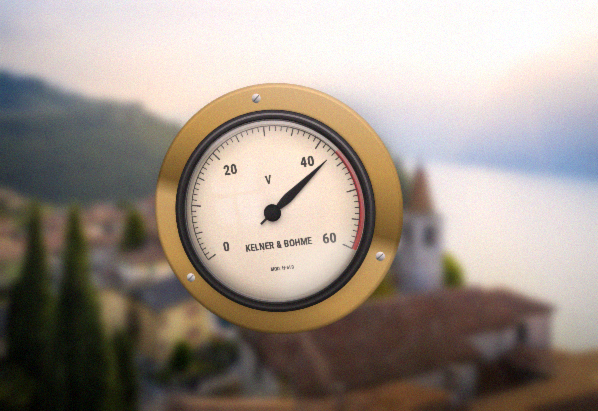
43 V
